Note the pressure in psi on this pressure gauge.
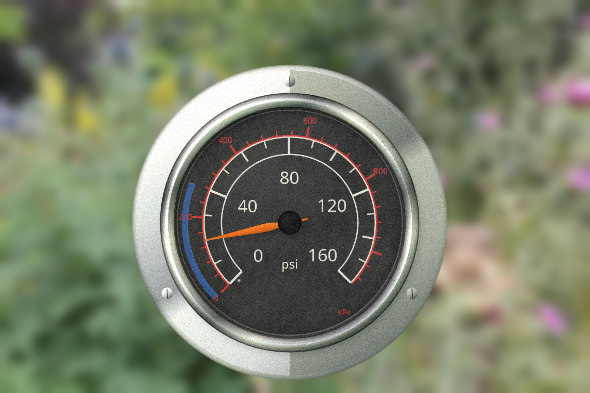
20 psi
